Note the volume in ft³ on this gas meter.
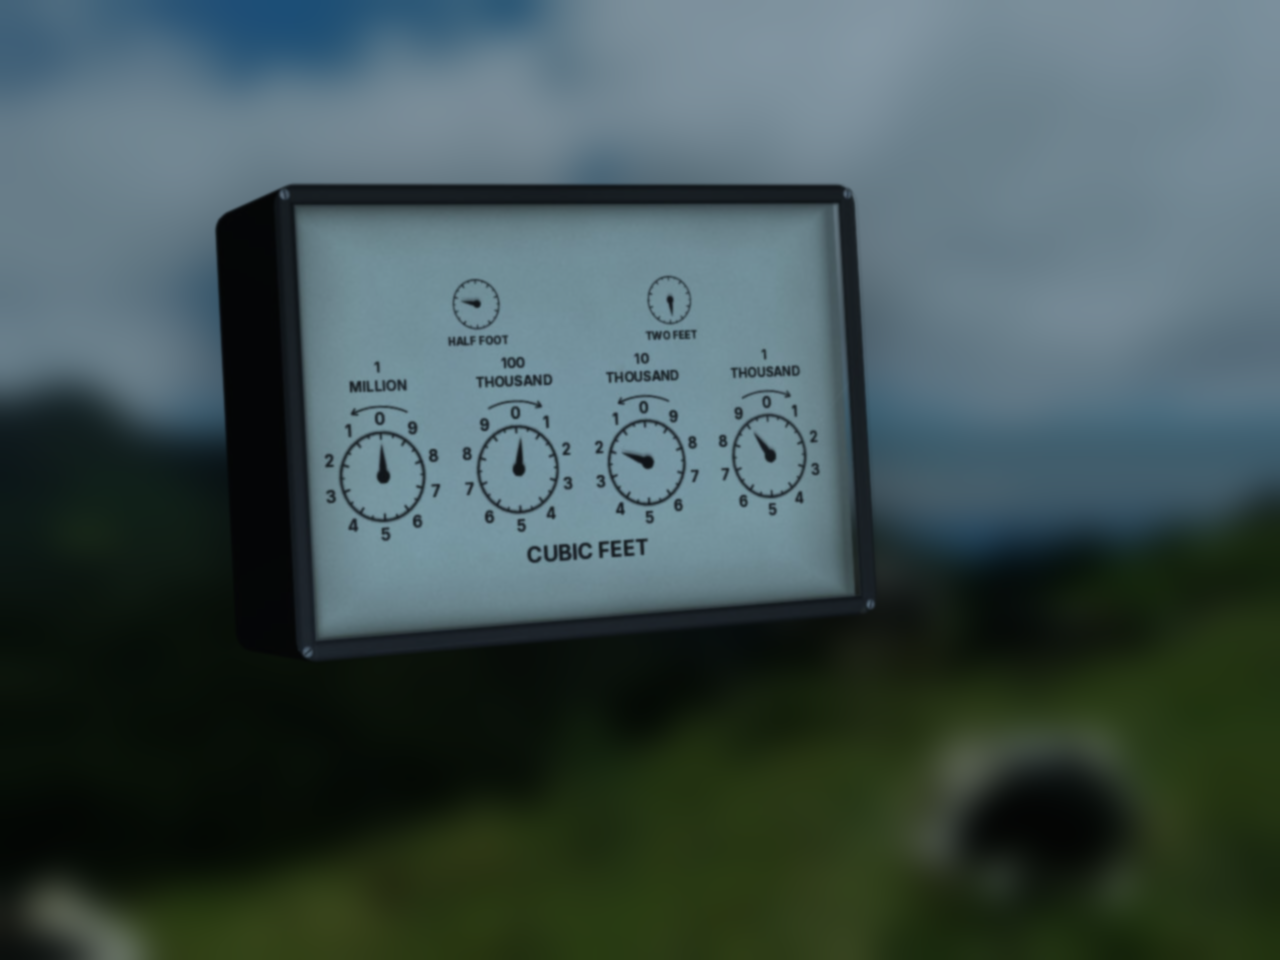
1900 ft³
